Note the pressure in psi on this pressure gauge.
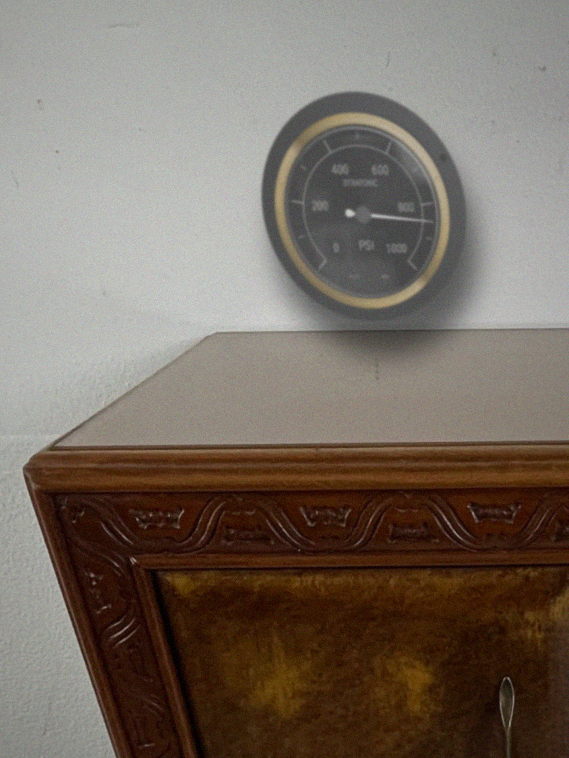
850 psi
